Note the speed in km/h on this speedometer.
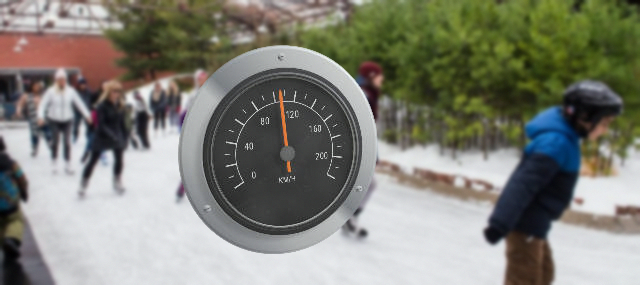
105 km/h
